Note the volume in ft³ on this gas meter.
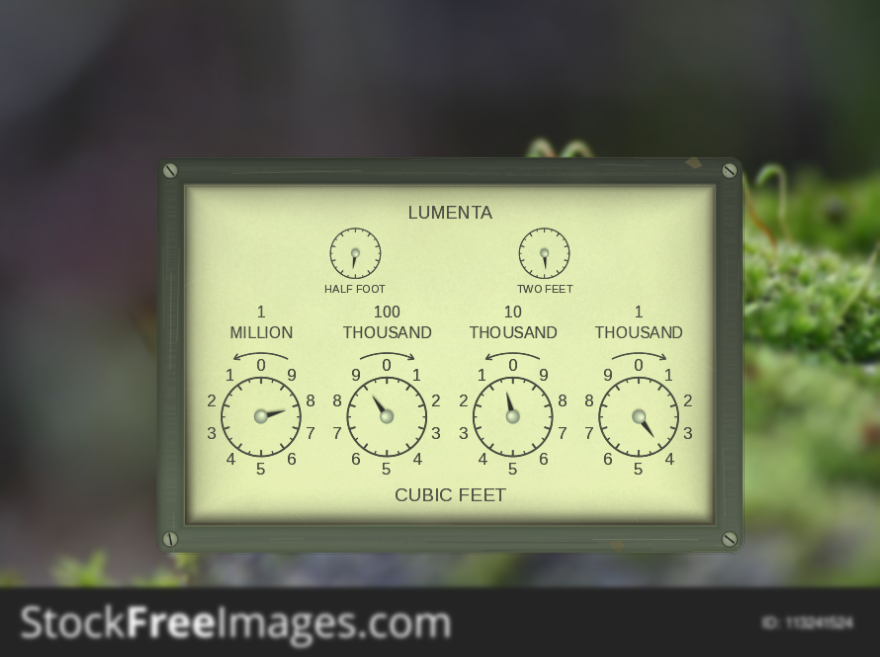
790400 ft³
